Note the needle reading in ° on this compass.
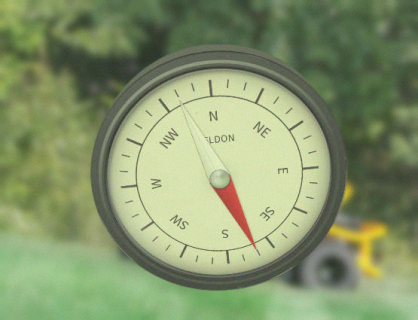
160 °
